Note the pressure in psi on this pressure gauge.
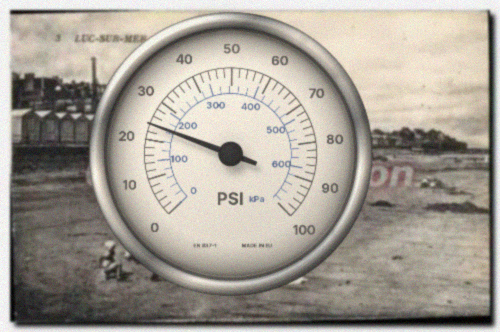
24 psi
